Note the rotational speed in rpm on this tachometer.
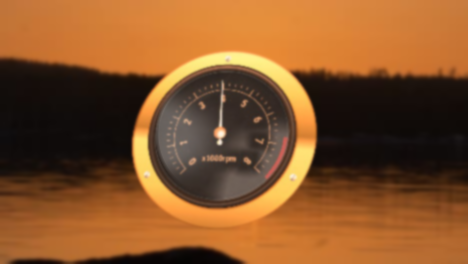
4000 rpm
